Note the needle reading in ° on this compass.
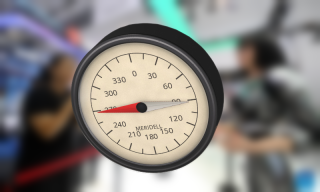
270 °
